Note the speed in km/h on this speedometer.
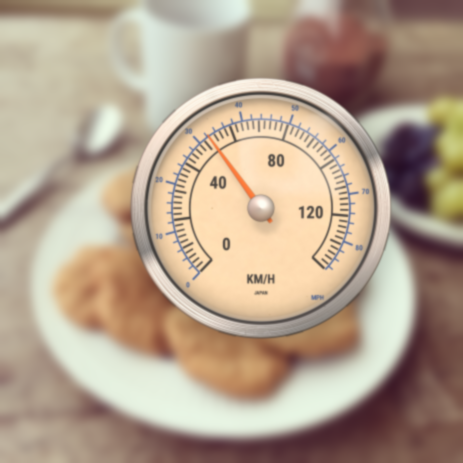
52 km/h
